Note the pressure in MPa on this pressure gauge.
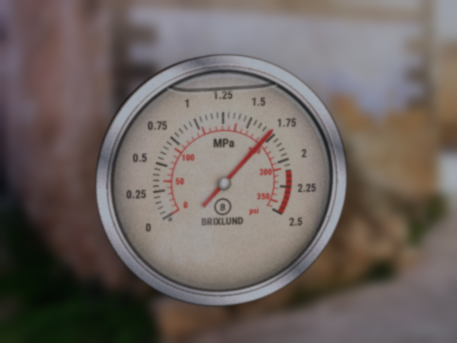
1.7 MPa
